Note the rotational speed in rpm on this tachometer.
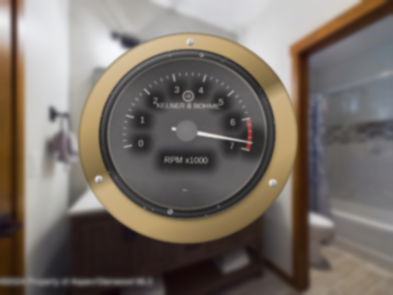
6800 rpm
